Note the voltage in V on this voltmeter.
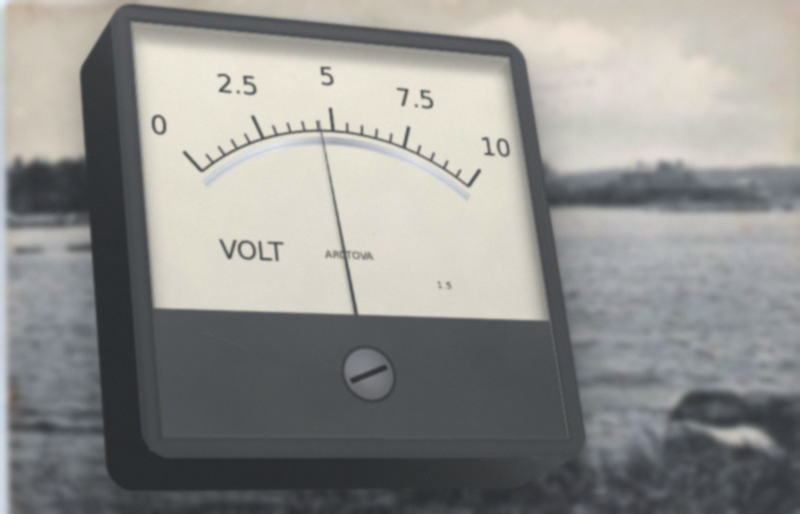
4.5 V
